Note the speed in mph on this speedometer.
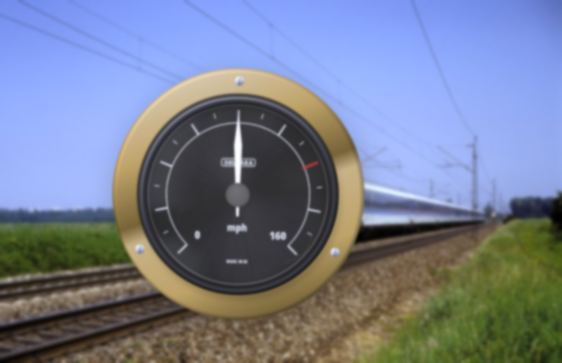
80 mph
